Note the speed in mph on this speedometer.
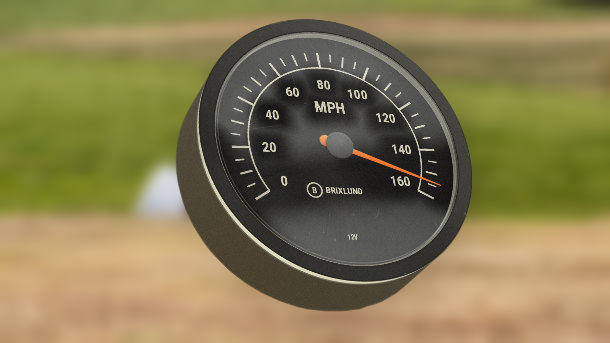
155 mph
